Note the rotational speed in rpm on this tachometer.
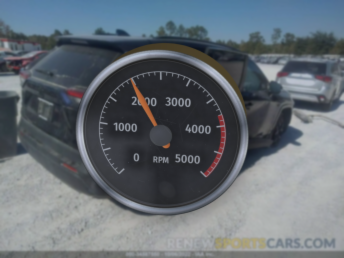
2000 rpm
